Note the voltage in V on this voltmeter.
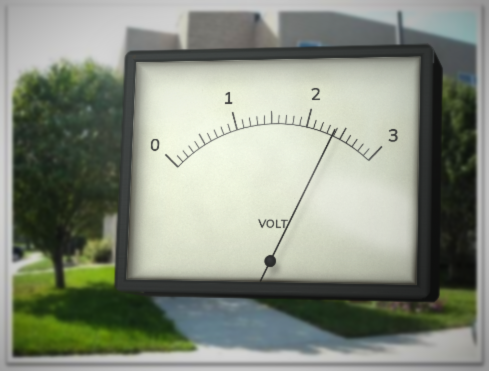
2.4 V
